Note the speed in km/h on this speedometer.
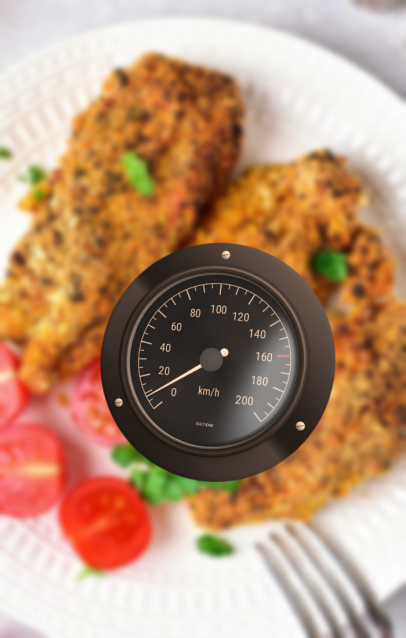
7.5 km/h
